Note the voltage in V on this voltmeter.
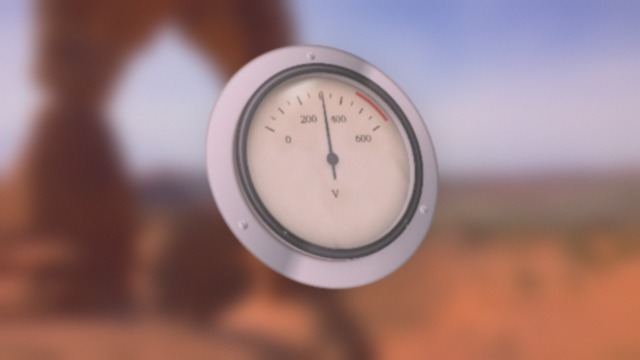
300 V
